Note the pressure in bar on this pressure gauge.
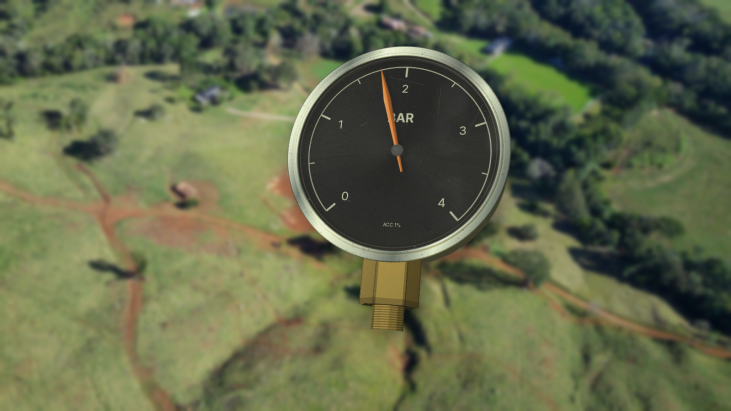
1.75 bar
